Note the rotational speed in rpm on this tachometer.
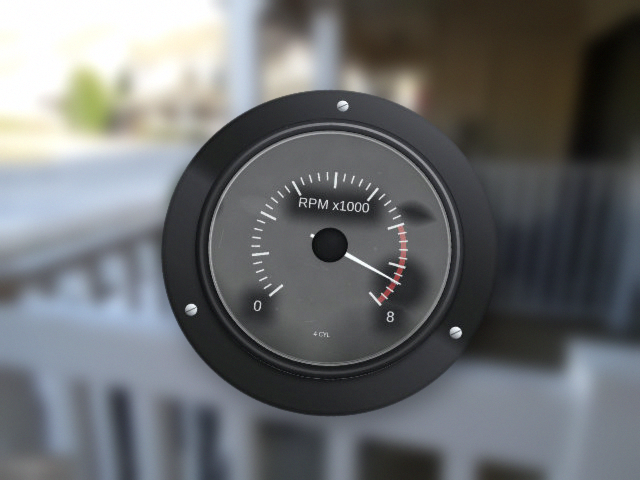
7400 rpm
